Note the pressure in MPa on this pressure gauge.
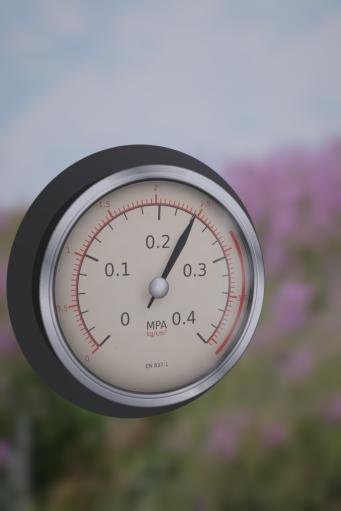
0.24 MPa
